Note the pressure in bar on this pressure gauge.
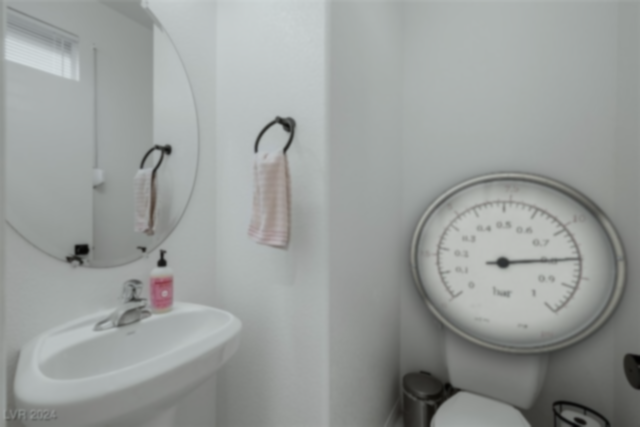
0.8 bar
